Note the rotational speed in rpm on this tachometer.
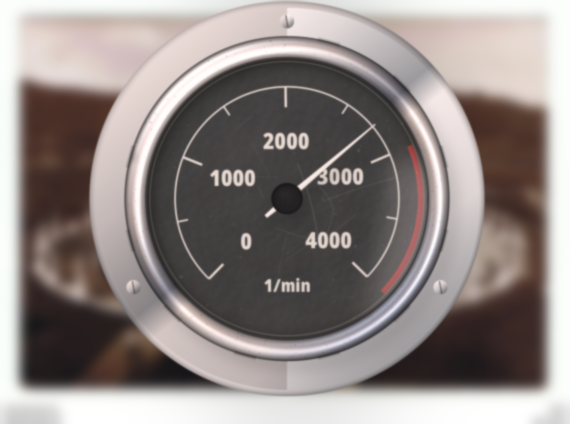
2750 rpm
